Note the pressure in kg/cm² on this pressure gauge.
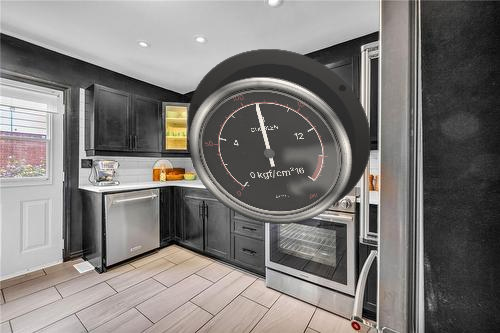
8 kg/cm²
